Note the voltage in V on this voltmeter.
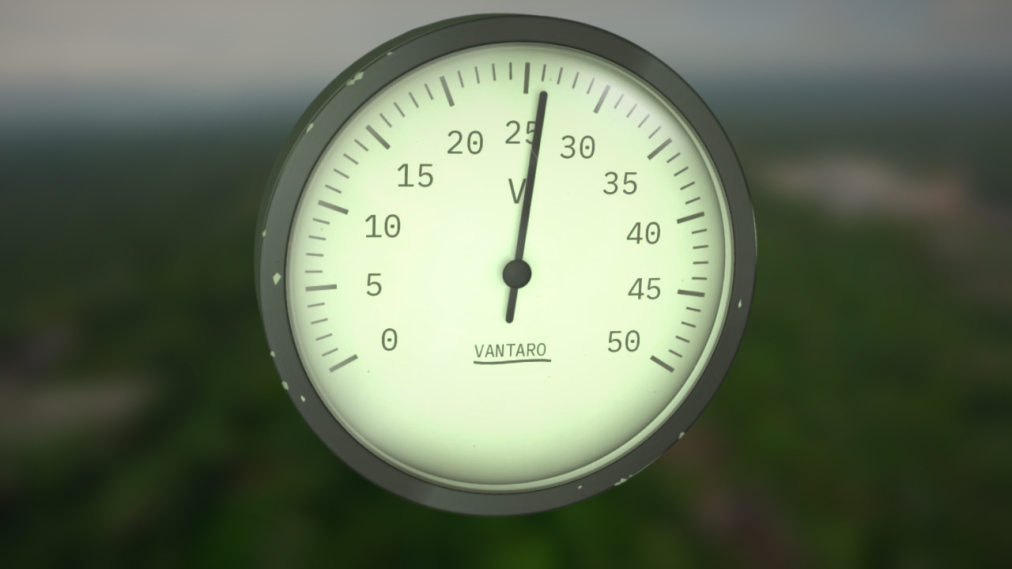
26 V
